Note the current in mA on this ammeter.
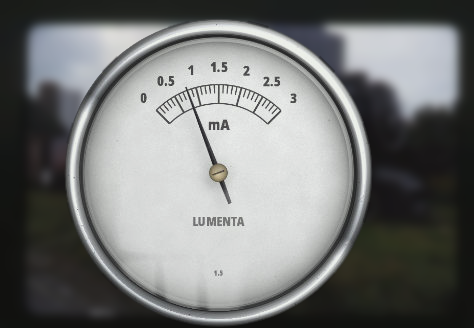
0.8 mA
